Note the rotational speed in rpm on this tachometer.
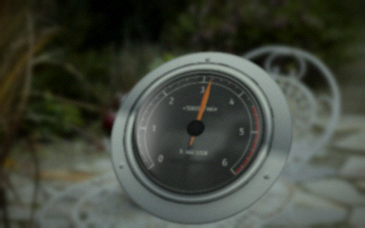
3200 rpm
